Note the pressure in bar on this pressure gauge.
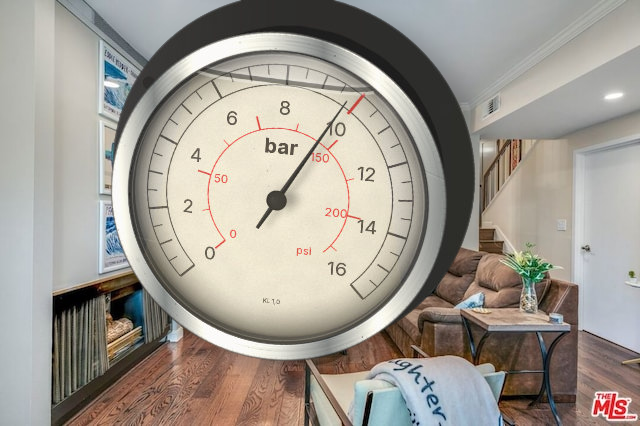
9.75 bar
